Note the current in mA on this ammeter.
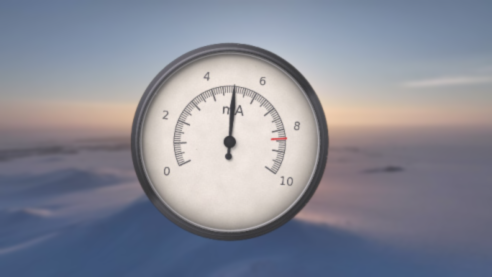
5 mA
